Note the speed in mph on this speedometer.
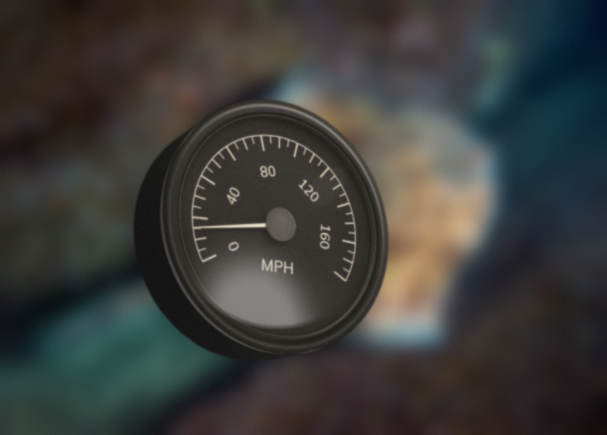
15 mph
